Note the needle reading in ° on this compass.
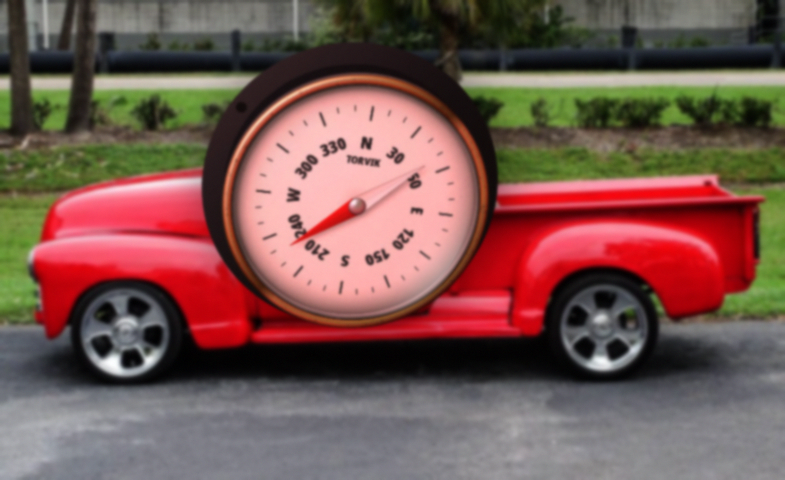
230 °
